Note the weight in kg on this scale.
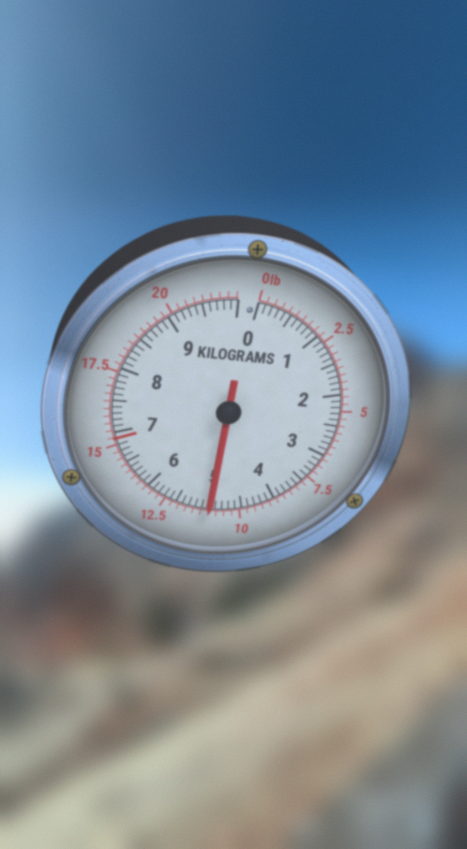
5 kg
